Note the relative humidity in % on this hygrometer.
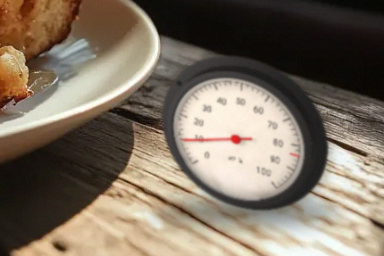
10 %
